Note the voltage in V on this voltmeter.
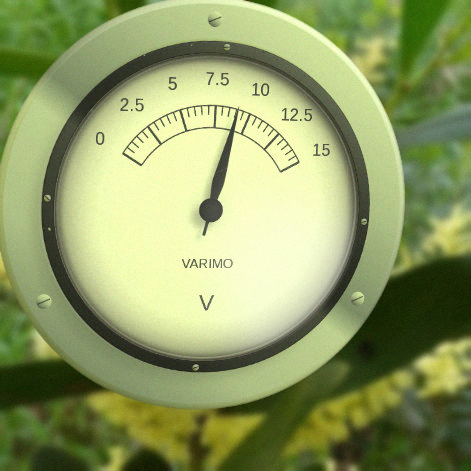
9 V
